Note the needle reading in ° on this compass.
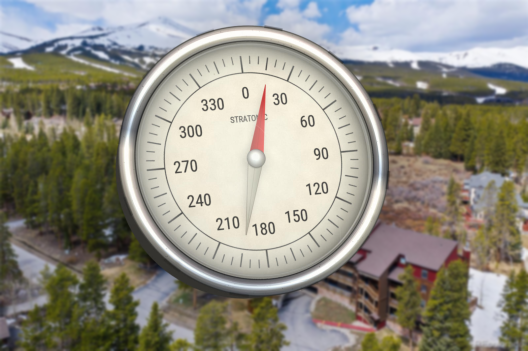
15 °
